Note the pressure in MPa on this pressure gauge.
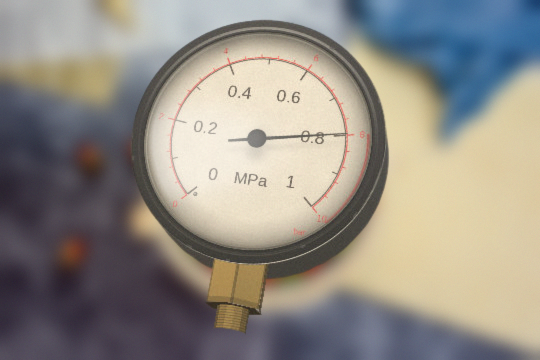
0.8 MPa
